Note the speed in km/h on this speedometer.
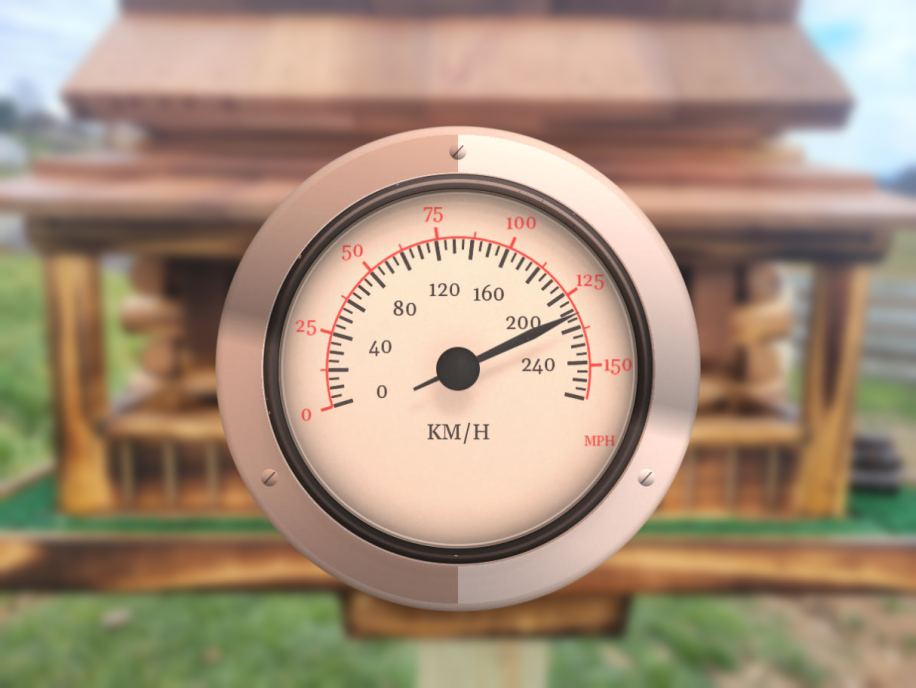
212.5 km/h
